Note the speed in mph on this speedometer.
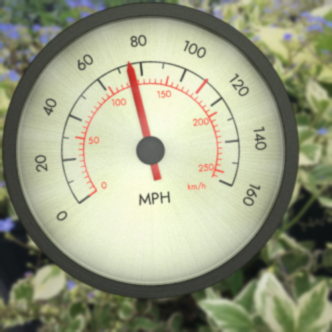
75 mph
